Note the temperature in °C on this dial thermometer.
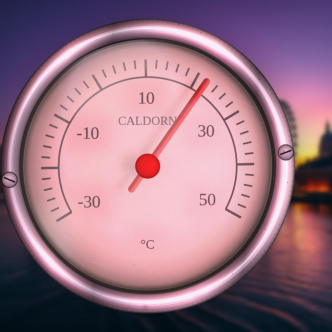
22 °C
